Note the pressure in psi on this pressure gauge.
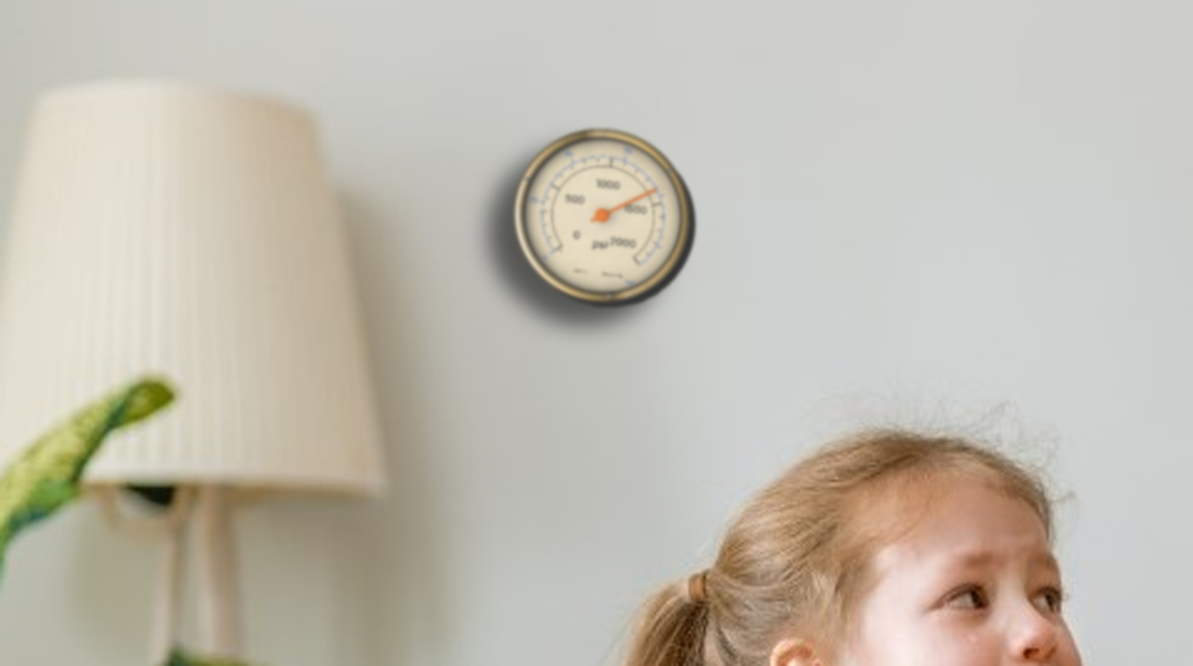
1400 psi
